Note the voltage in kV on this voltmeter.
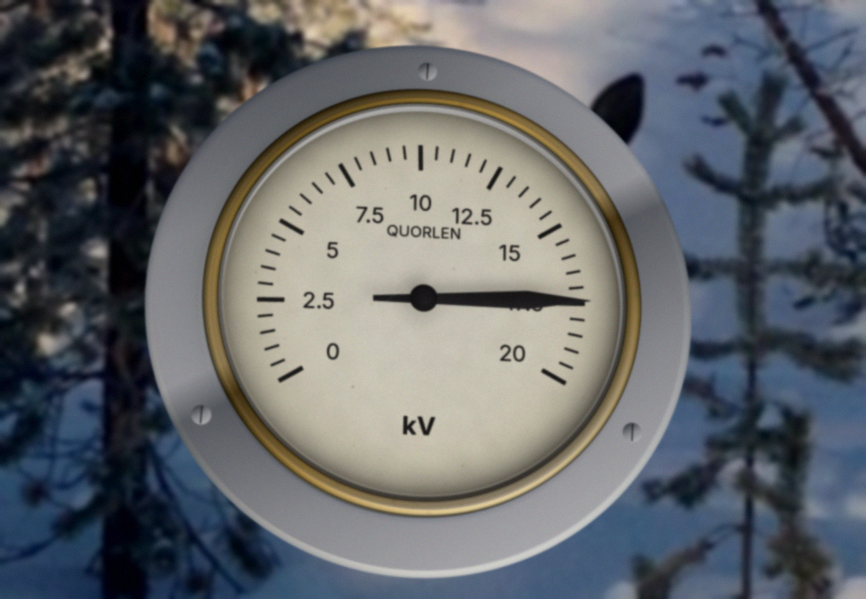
17.5 kV
